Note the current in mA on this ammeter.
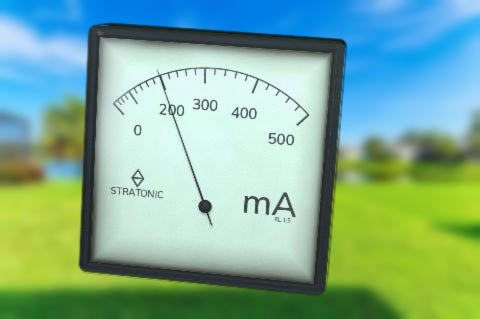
200 mA
